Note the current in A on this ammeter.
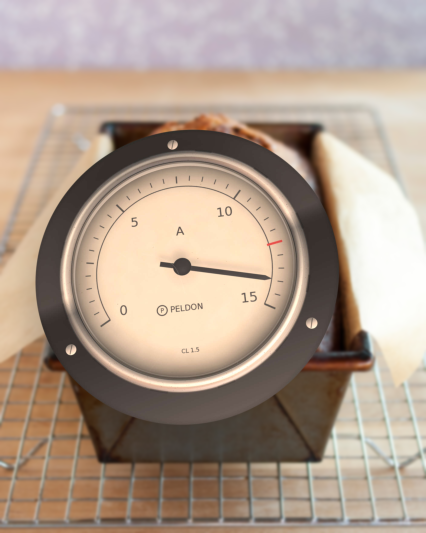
14 A
